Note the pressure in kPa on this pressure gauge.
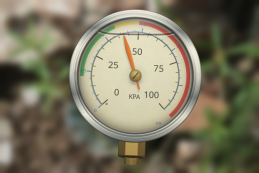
42.5 kPa
